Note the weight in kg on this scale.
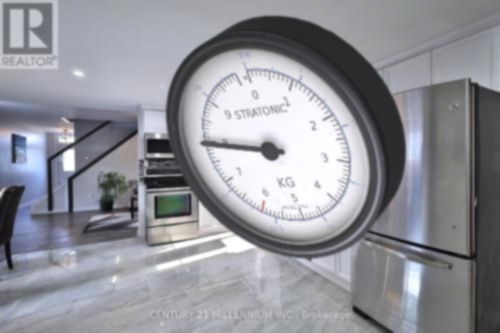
8 kg
